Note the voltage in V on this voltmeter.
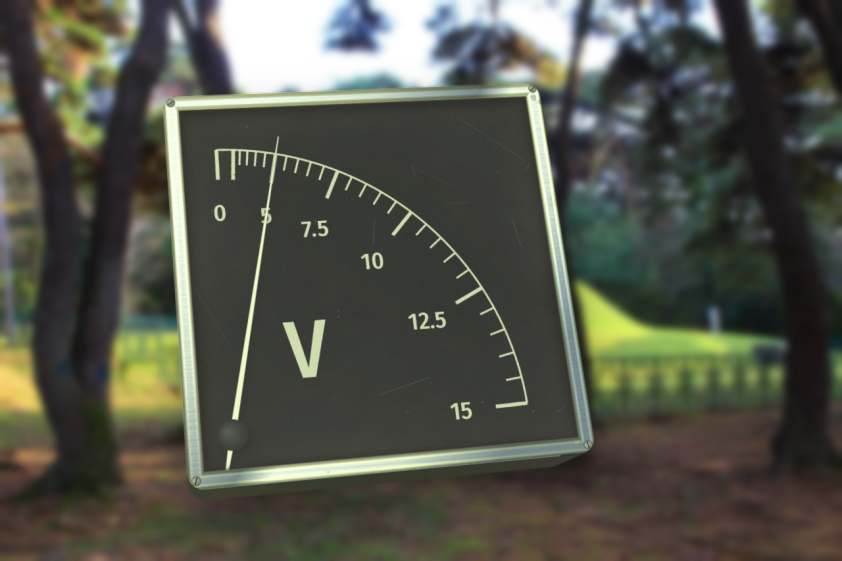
5 V
